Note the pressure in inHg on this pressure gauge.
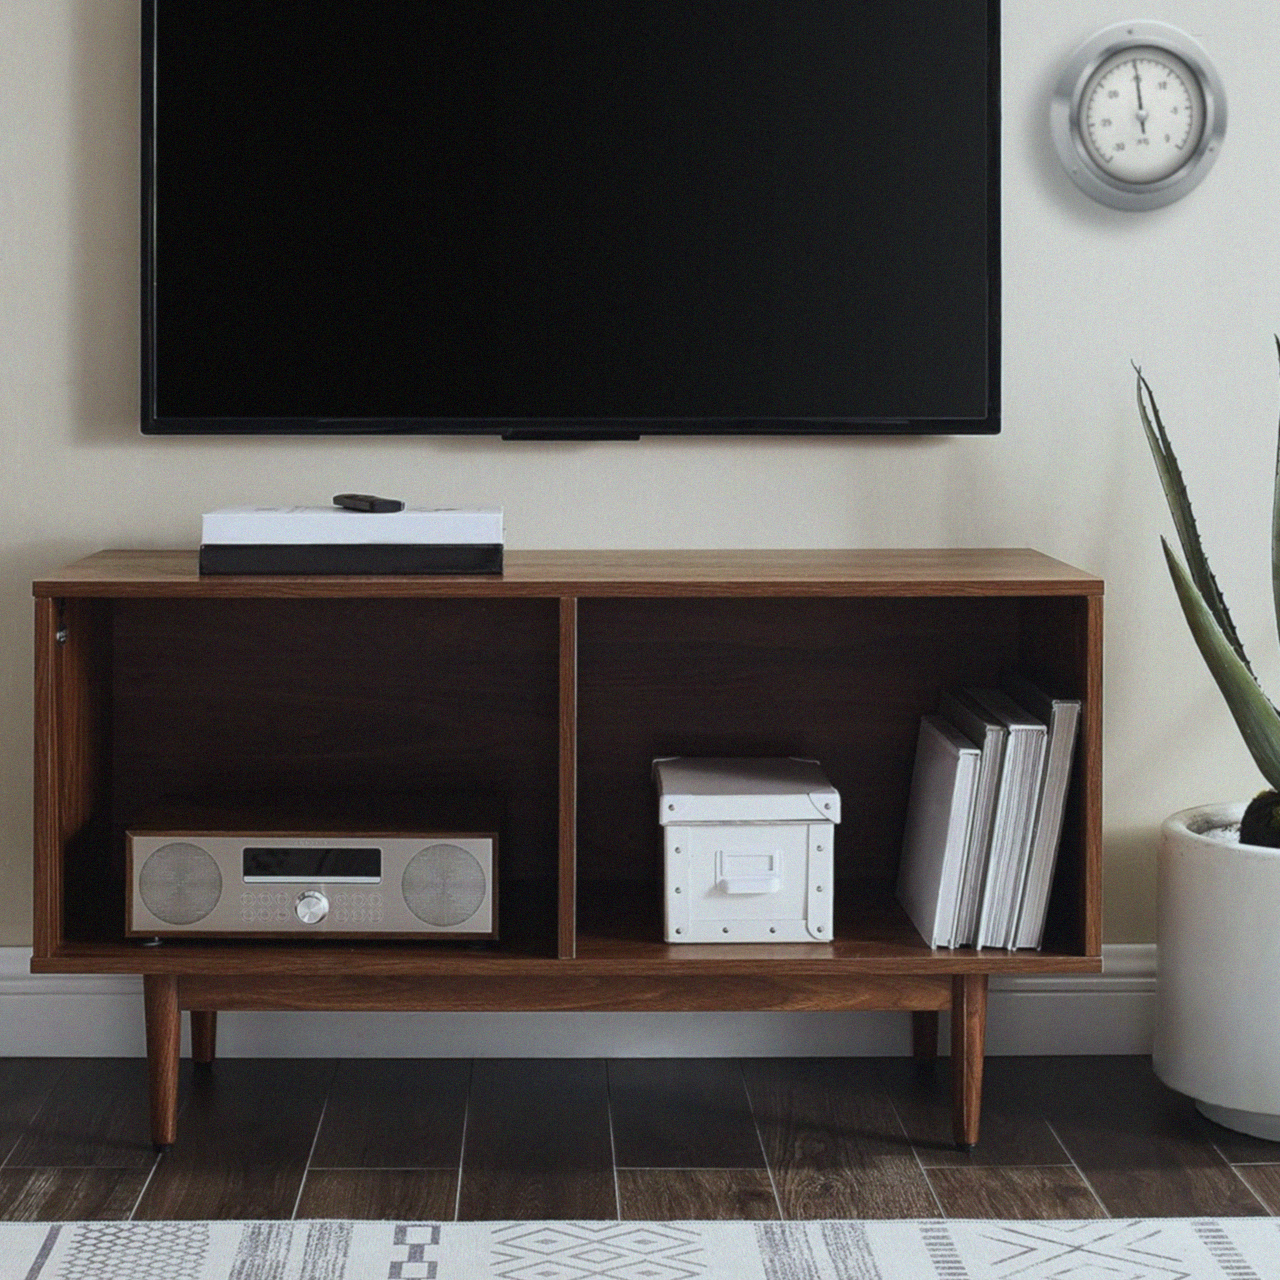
-15 inHg
